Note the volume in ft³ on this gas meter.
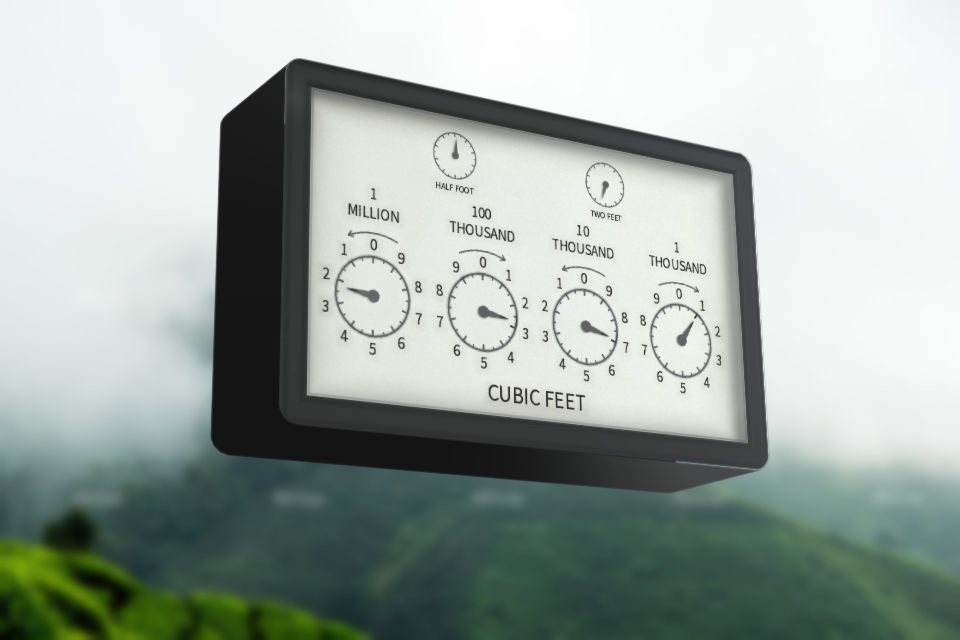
227100 ft³
